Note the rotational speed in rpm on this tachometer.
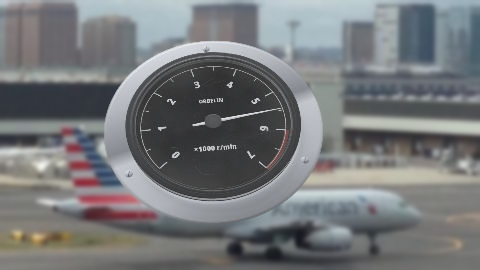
5500 rpm
